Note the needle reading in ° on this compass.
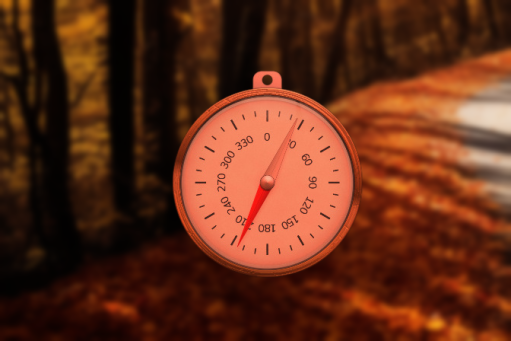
205 °
